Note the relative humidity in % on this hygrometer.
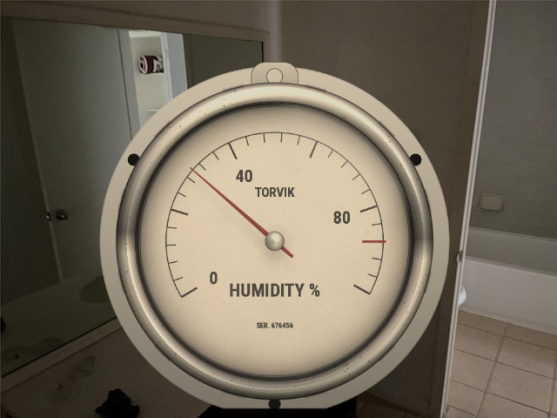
30 %
